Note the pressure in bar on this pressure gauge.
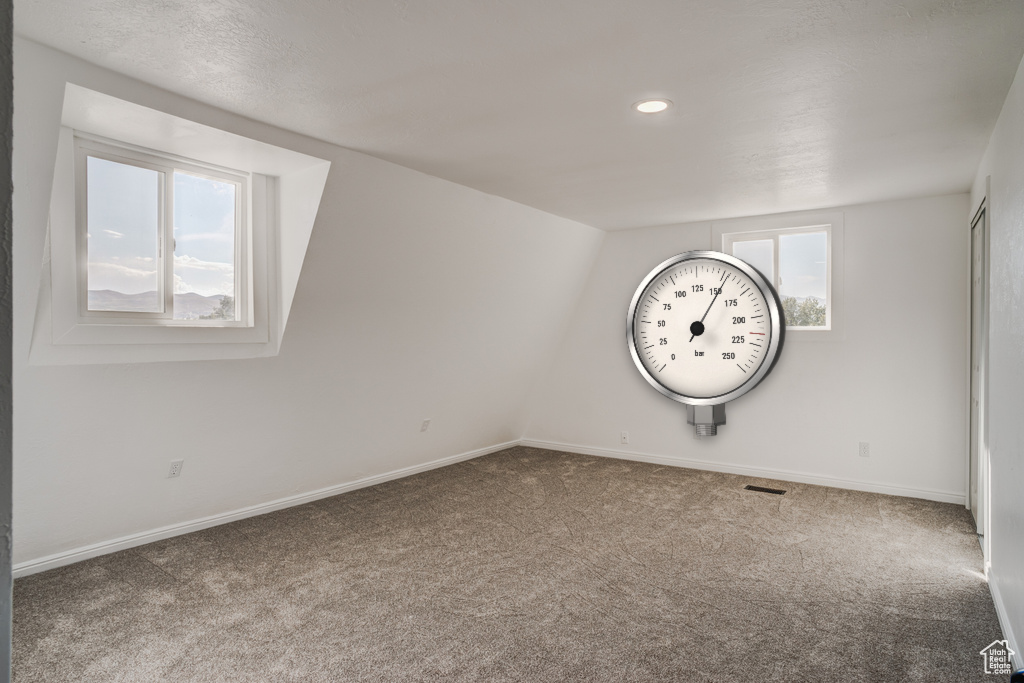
155 bar
